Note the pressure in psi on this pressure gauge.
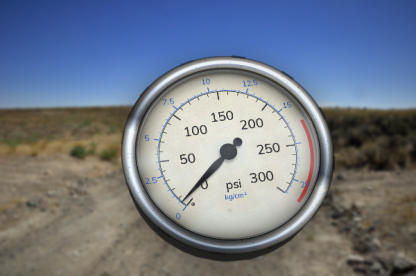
5 psi
